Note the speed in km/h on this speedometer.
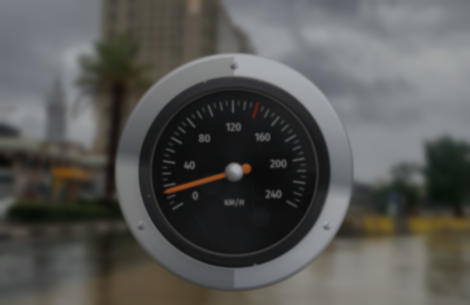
15 km/h
